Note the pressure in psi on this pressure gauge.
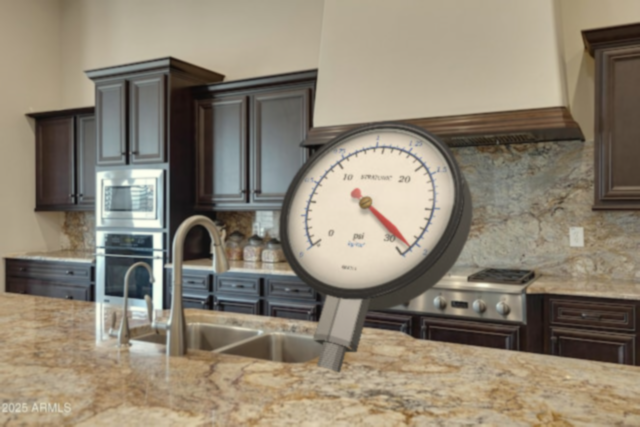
29 psi
